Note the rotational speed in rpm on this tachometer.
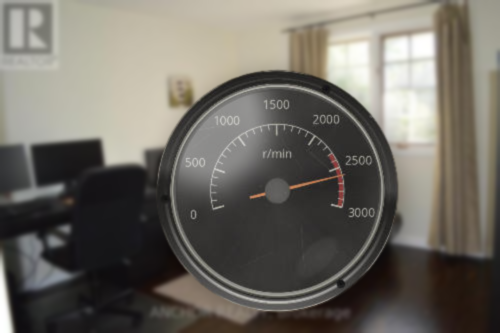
2600 rpm
